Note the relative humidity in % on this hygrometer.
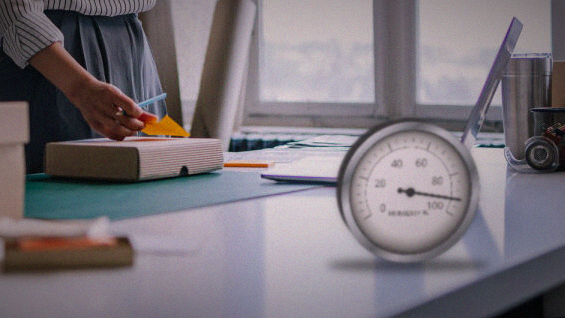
92 %
